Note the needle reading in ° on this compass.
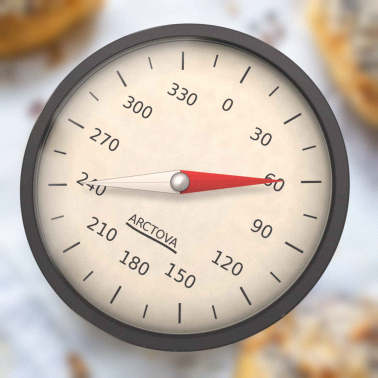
60 °
